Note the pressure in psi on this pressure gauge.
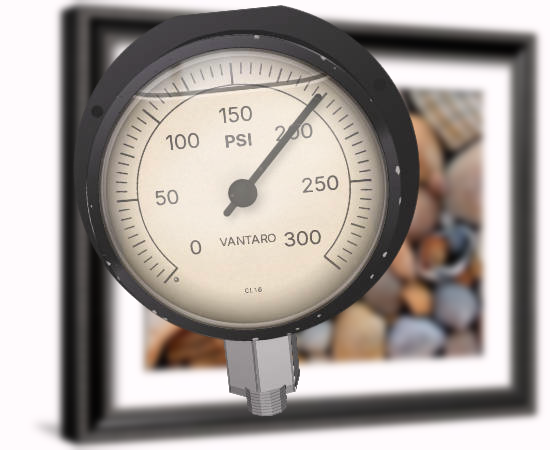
197.5 psi
